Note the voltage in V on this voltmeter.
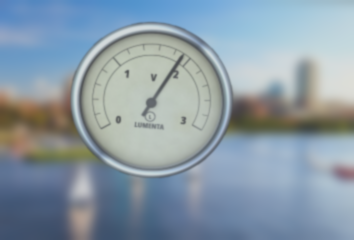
1.9 V
